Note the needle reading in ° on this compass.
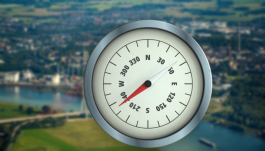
232.5 °
